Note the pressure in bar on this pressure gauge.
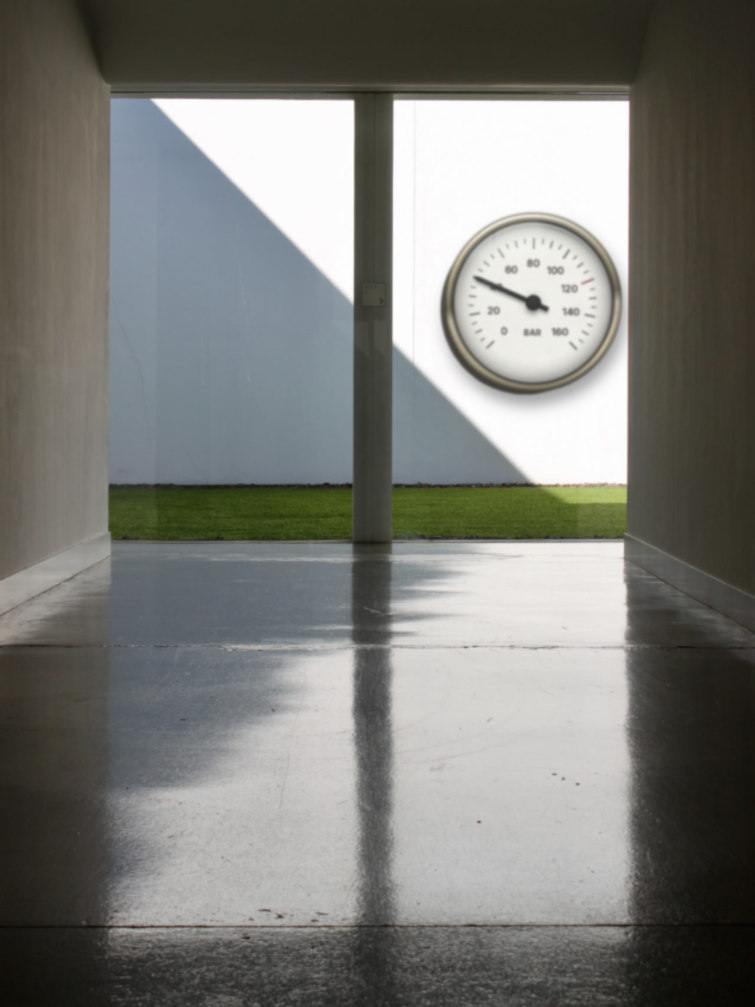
40 bar
